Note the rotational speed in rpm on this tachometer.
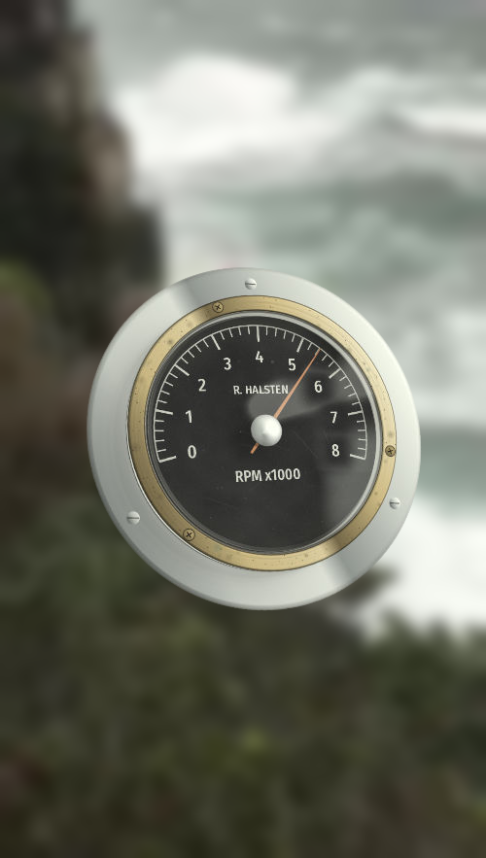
5400 rpm
